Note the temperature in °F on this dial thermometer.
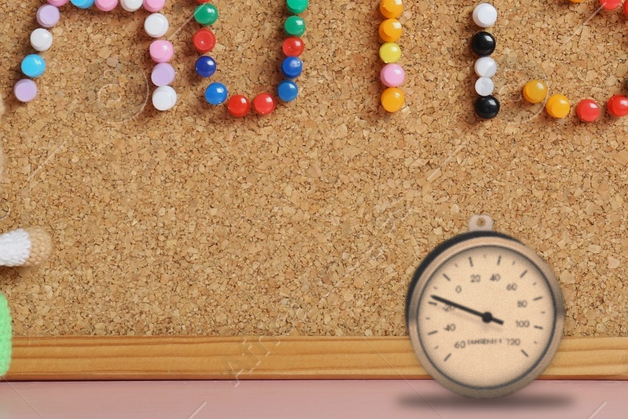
-15 °F
